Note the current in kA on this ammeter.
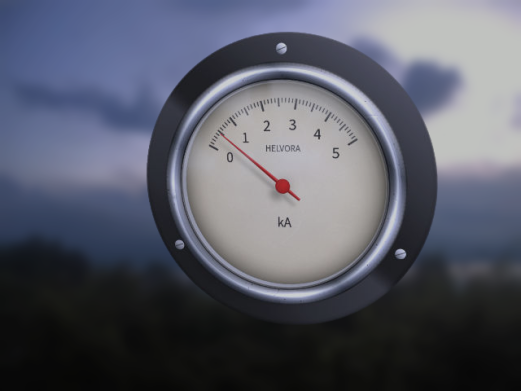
0.5 kA
